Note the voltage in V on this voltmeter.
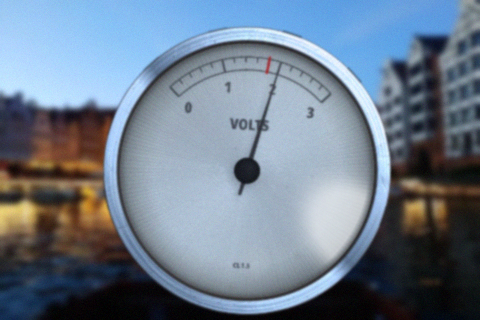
2 V
